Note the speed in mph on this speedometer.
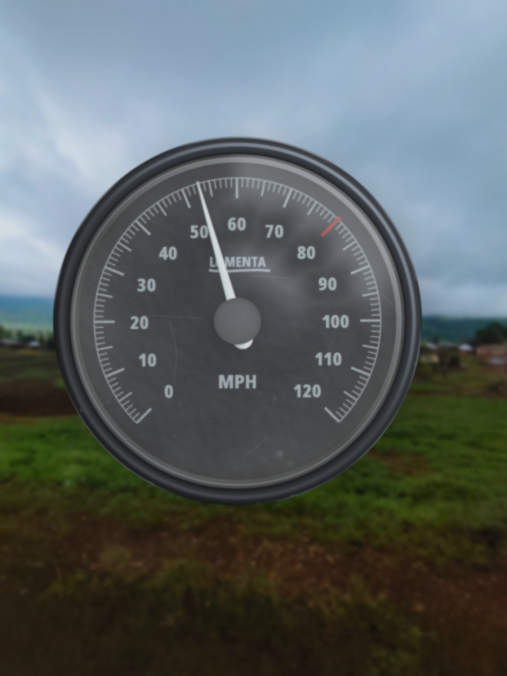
53 mph
